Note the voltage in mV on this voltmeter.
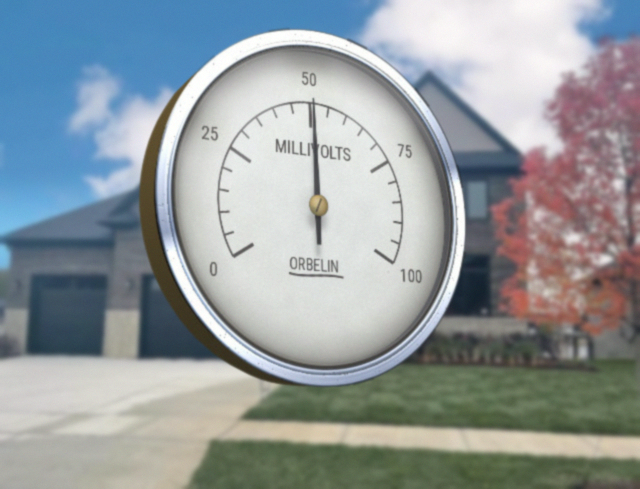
50 mV
